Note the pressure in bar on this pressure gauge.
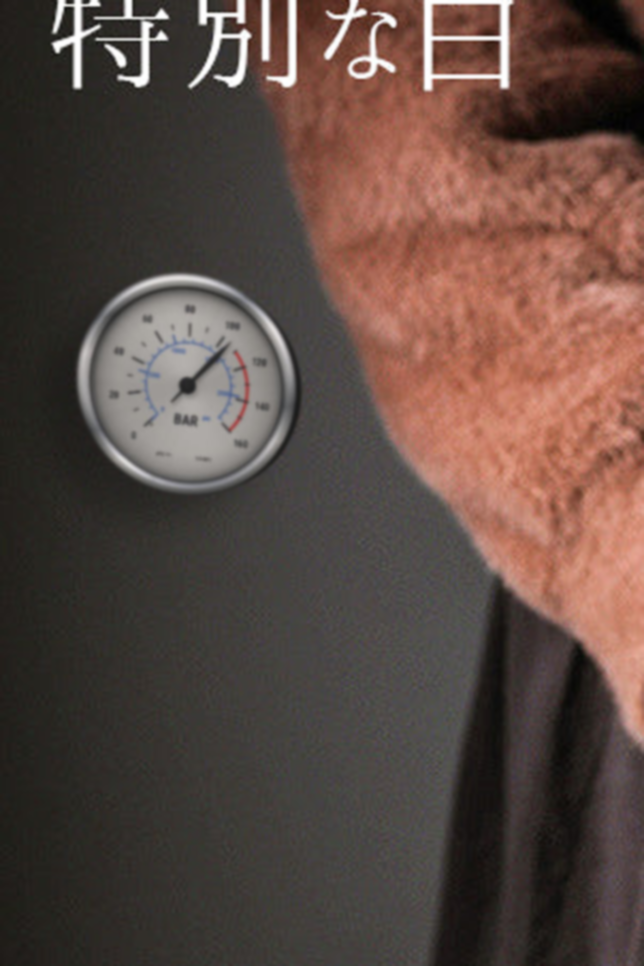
105 bar
